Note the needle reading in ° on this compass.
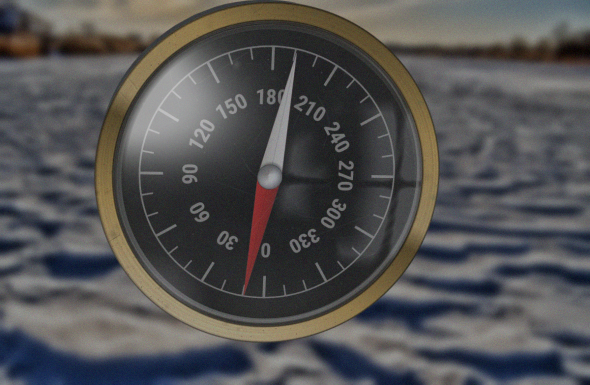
10 °
